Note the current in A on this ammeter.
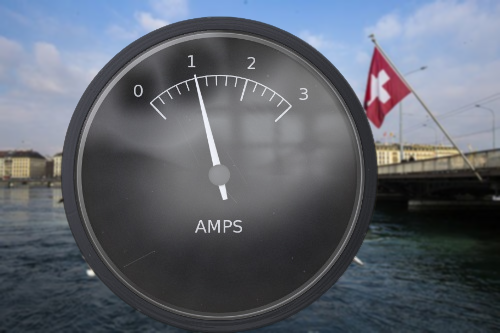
1 A
